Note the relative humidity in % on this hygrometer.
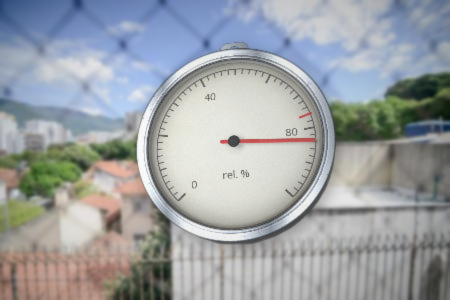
84 %
